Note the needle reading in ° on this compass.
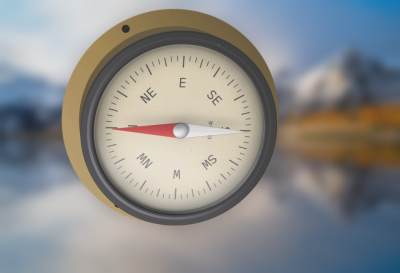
0 °
